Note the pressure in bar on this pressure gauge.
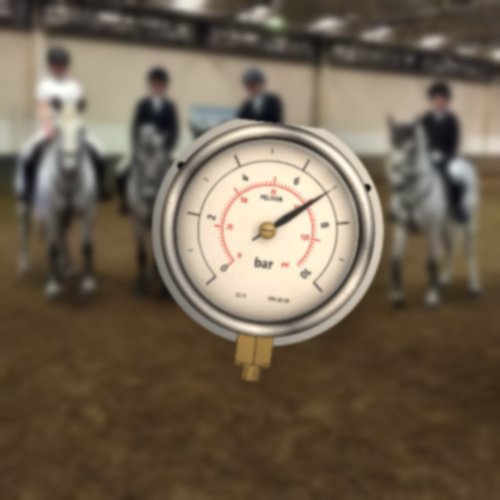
7 bar
